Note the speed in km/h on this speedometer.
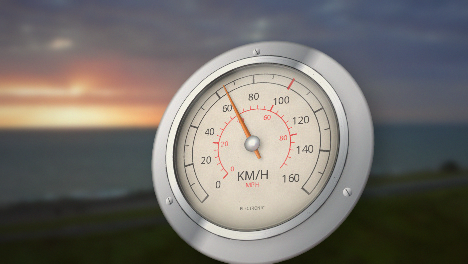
65 km/h
